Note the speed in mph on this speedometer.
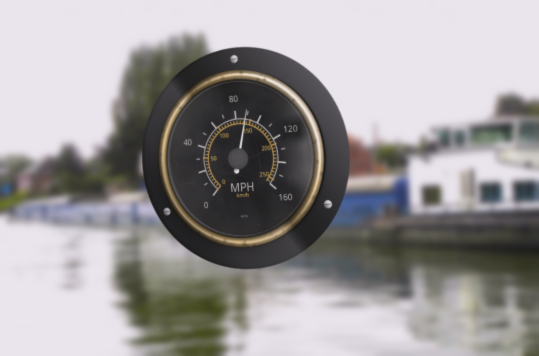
90 mph
